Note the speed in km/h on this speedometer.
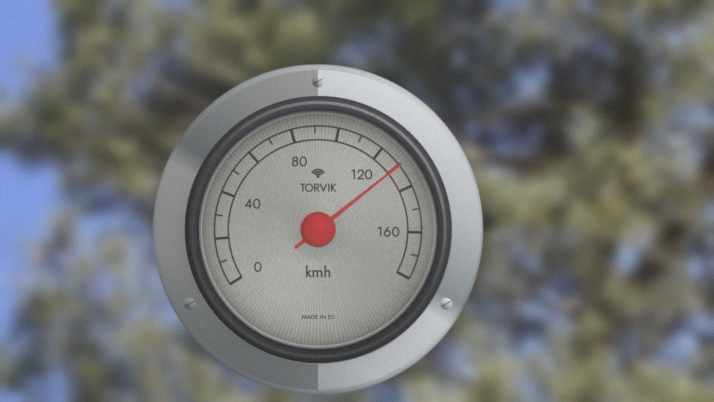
130 km/h
